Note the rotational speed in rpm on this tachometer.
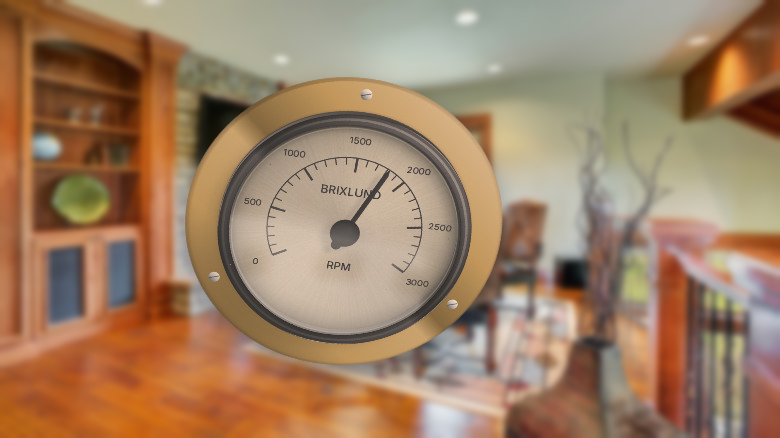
1800 rpm
